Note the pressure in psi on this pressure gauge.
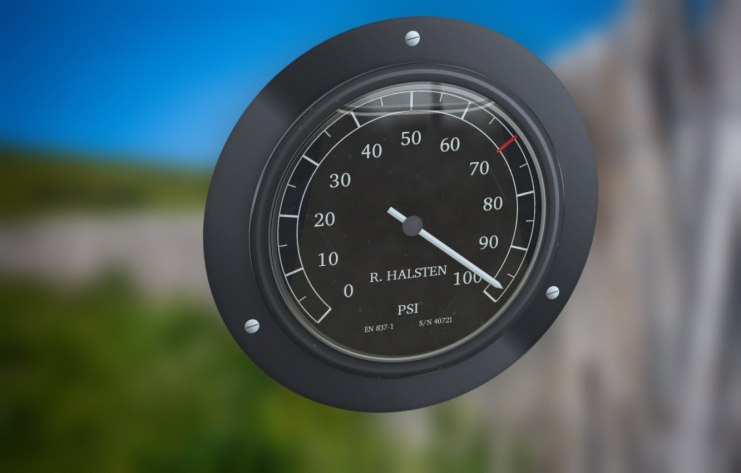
97.5 psi
